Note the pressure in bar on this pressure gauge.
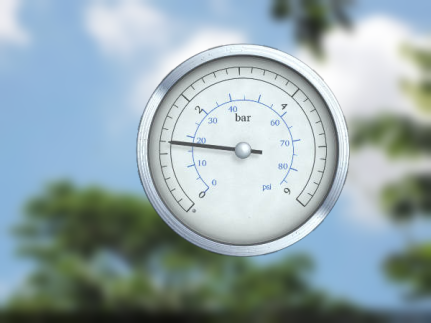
1.2 bar
